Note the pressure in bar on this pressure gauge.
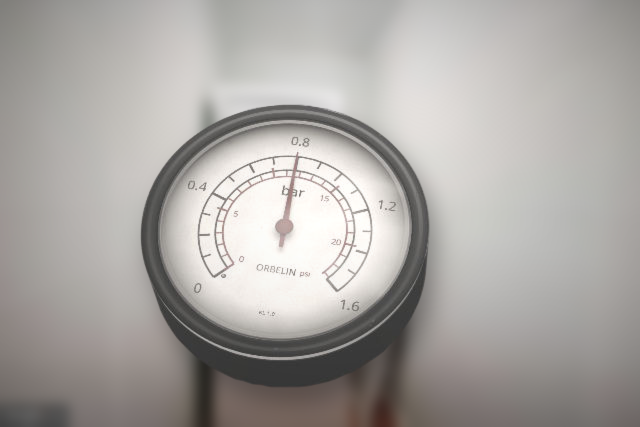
0.8 bar
